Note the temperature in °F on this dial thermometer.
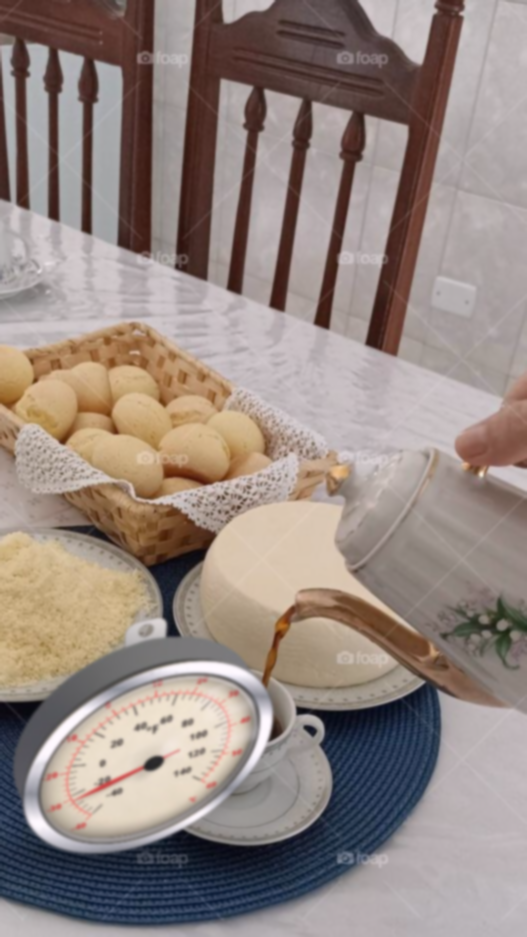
-20 °F
